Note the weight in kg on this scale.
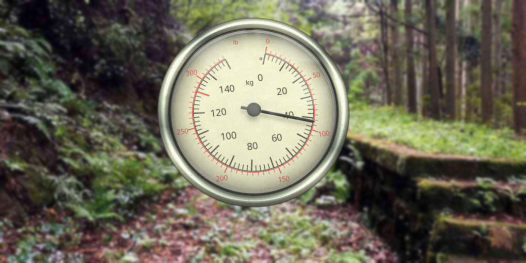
42 kg
